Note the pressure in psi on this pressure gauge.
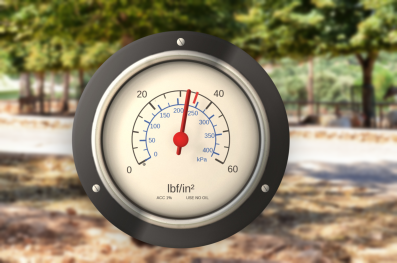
32.5 psi
